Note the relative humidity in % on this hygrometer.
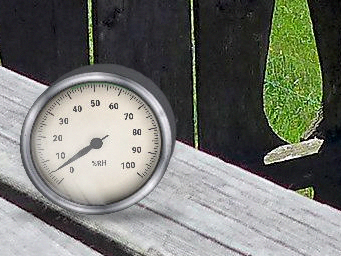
5 %
